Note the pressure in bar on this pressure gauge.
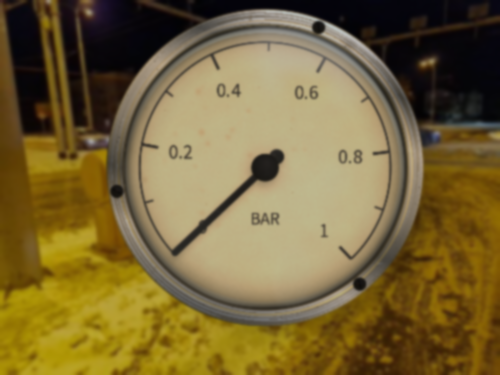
0 bar
